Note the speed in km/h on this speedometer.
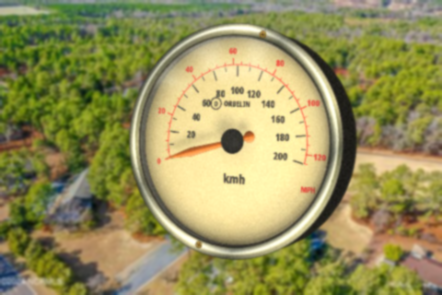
0 km/h
